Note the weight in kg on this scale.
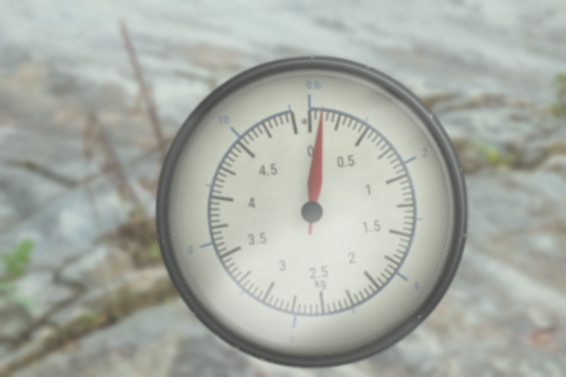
0.1 kg
